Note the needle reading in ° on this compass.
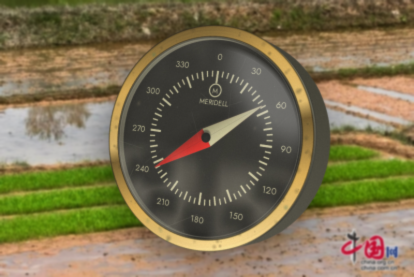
235 °
